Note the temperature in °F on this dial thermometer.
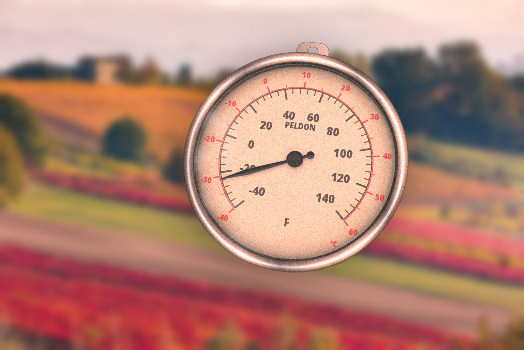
-24 °F
